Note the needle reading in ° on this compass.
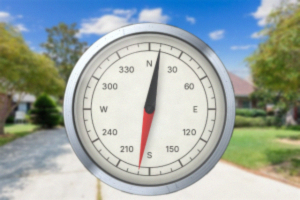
190 °
